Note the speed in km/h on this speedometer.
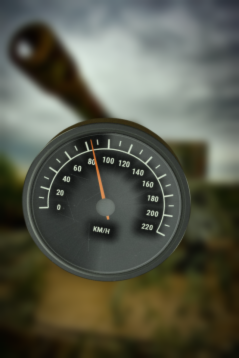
85 km/h
